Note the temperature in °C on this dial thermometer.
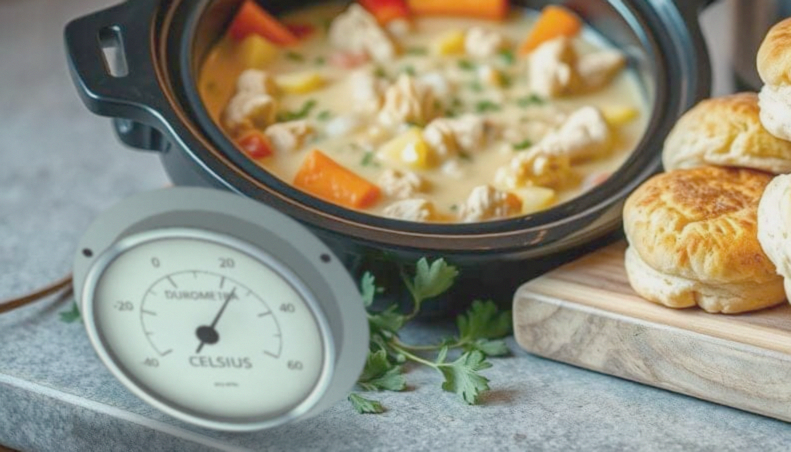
25 °C
